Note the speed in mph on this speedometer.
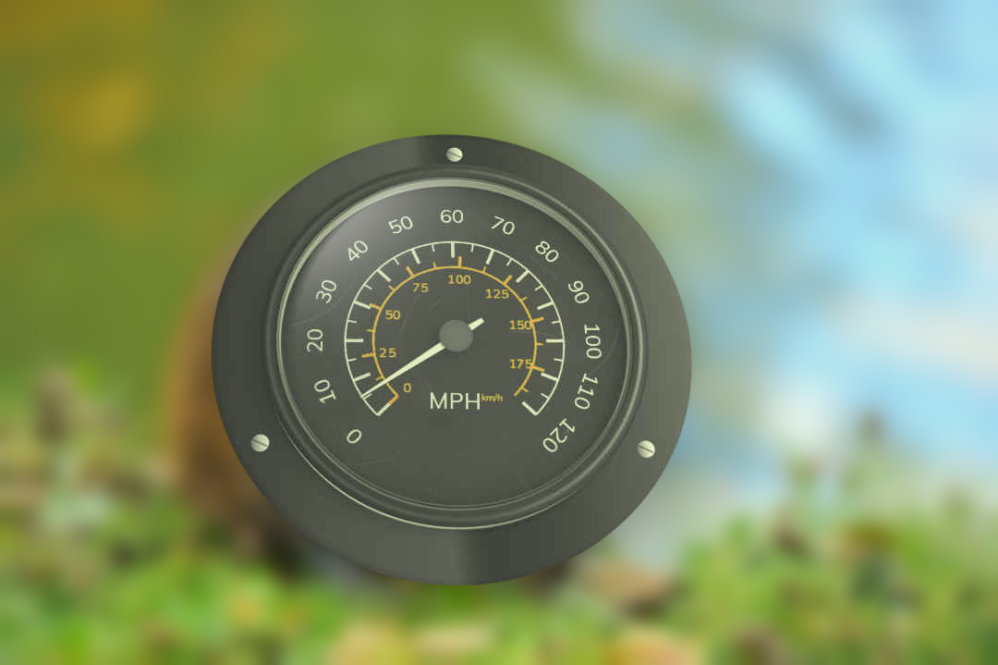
5 mph
